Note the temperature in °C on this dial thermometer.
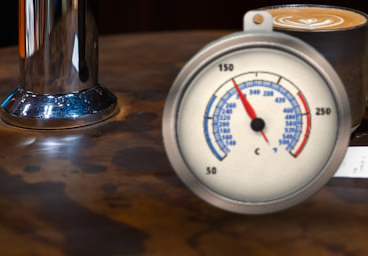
150 °C
